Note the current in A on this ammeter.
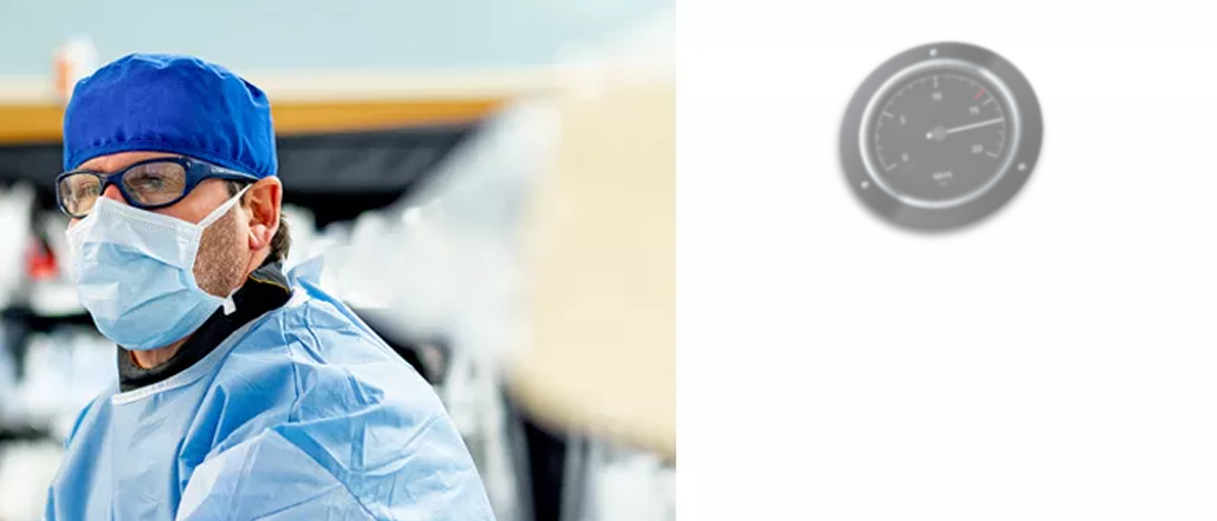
17 A
